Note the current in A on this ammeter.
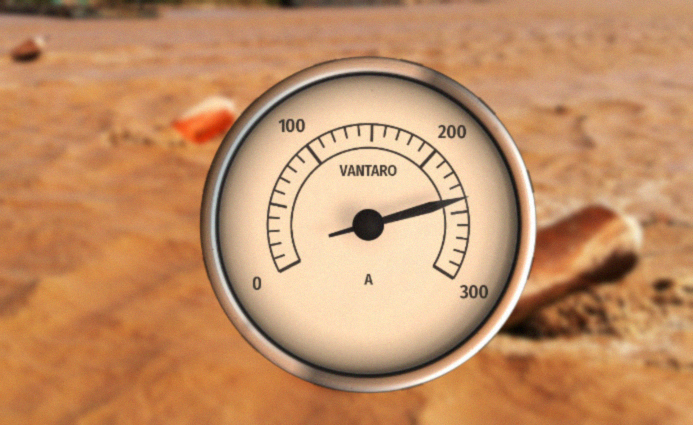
240 A
